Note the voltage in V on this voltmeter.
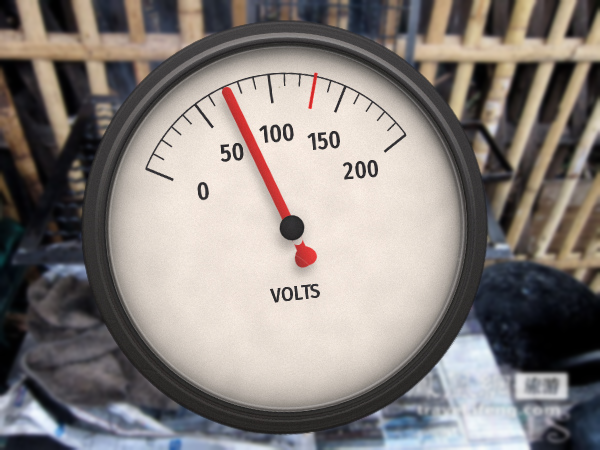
70 V
